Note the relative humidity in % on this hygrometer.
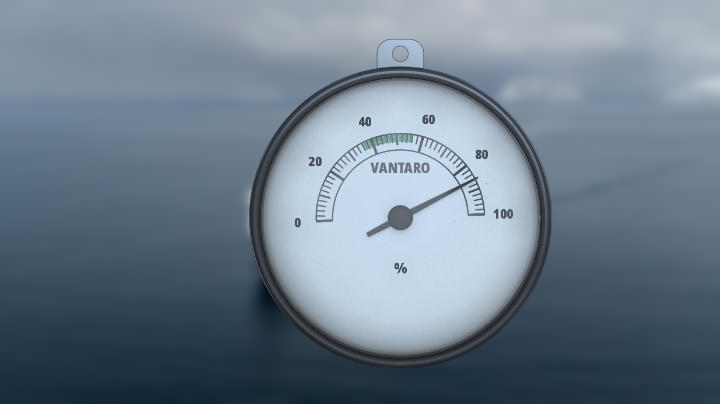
86 %
